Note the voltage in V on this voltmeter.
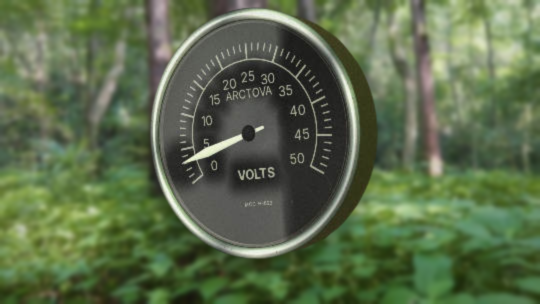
3 V
